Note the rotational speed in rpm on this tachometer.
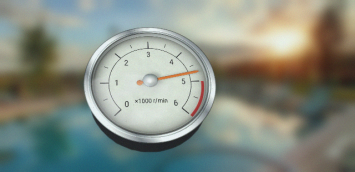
4750 rpm
